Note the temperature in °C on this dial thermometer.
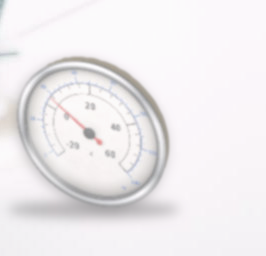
4 °C
